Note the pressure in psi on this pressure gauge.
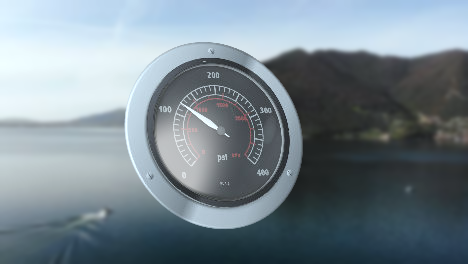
120 psi
